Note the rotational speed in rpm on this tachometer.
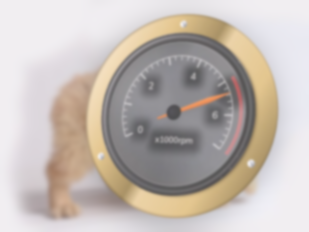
5400 rpm
